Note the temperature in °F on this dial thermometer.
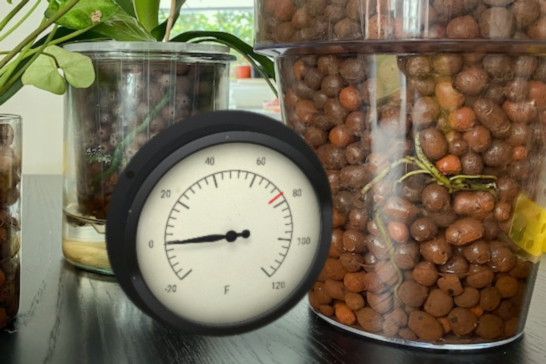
0 °F
